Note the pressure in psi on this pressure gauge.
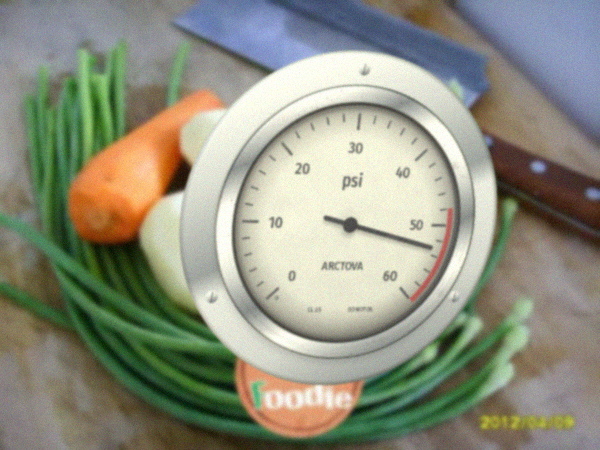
53 psi
